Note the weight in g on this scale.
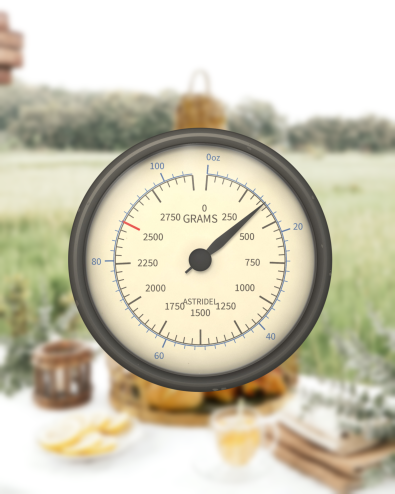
375 g
